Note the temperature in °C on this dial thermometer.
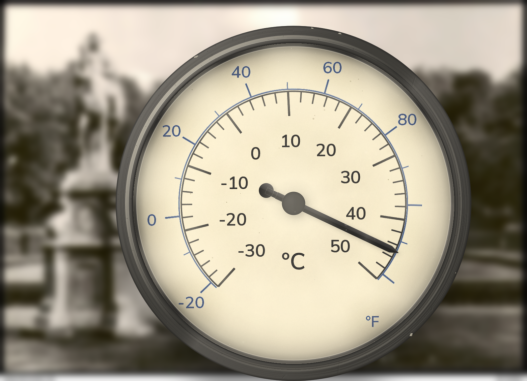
45 °C
